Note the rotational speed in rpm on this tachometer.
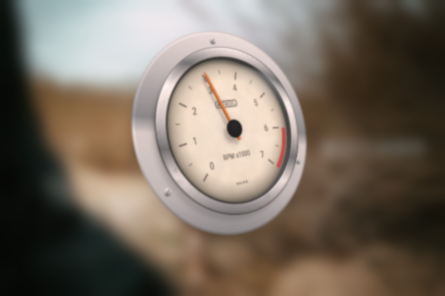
3000 rpm
